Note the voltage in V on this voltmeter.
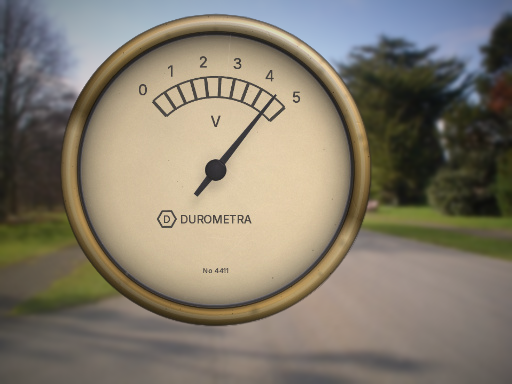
4.5 V
